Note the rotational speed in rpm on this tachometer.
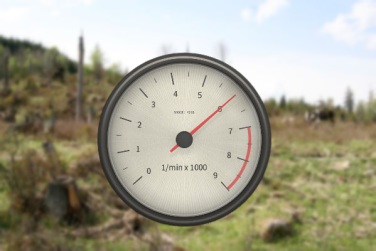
6000 rpm
